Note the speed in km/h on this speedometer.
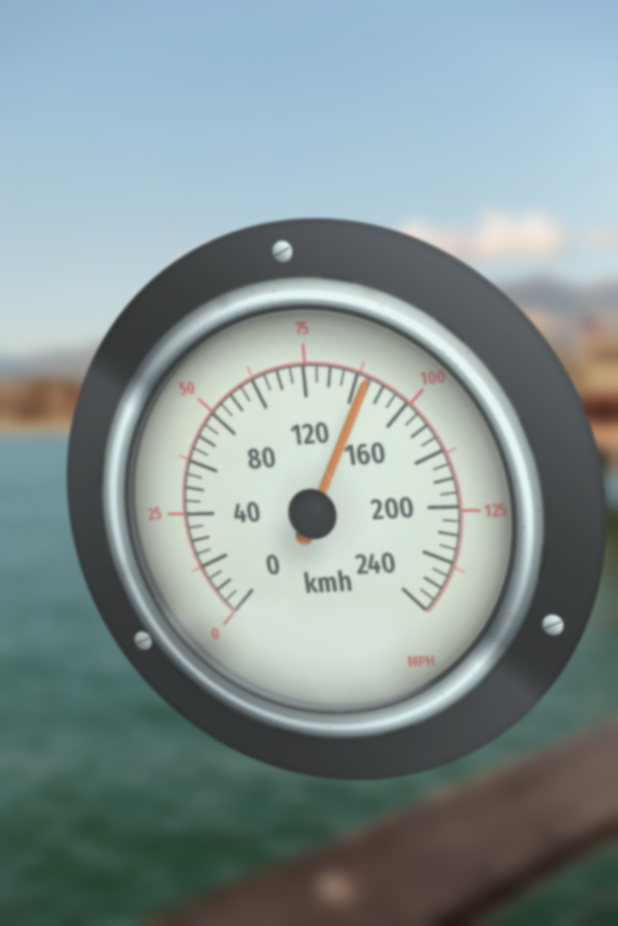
145 km/h
